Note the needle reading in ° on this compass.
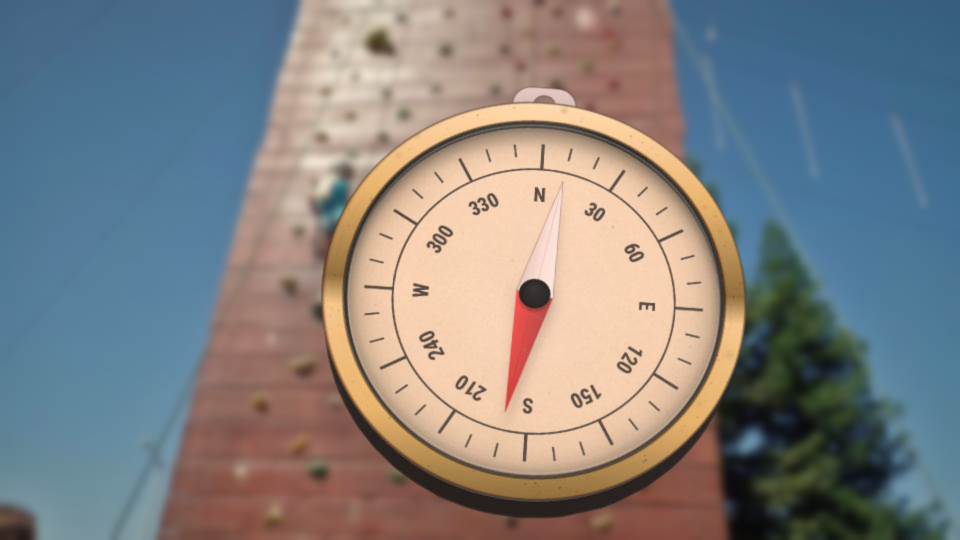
190 °
